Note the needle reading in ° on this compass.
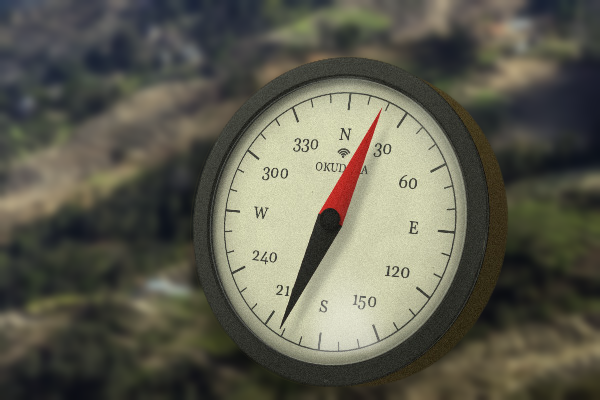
20 °
